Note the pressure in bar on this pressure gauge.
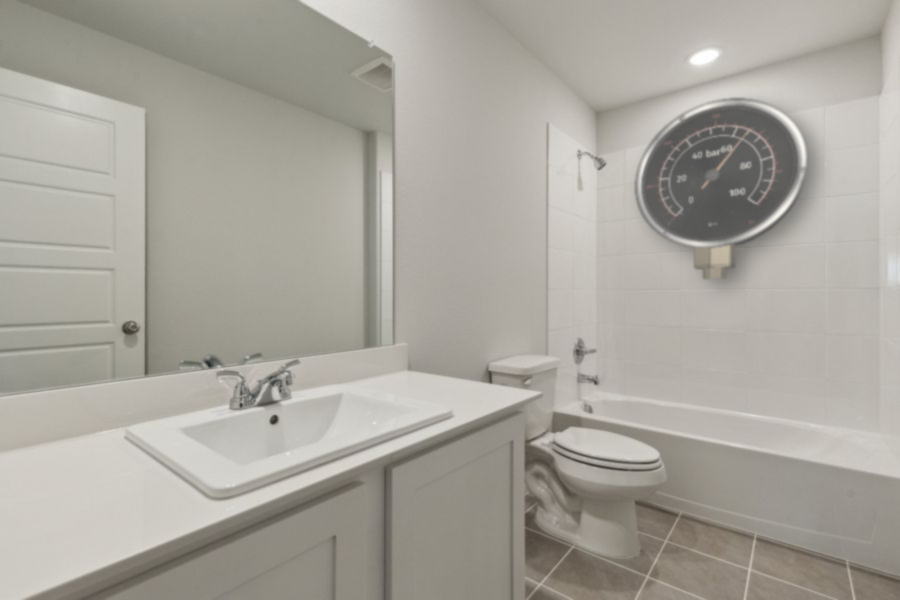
65 bar
